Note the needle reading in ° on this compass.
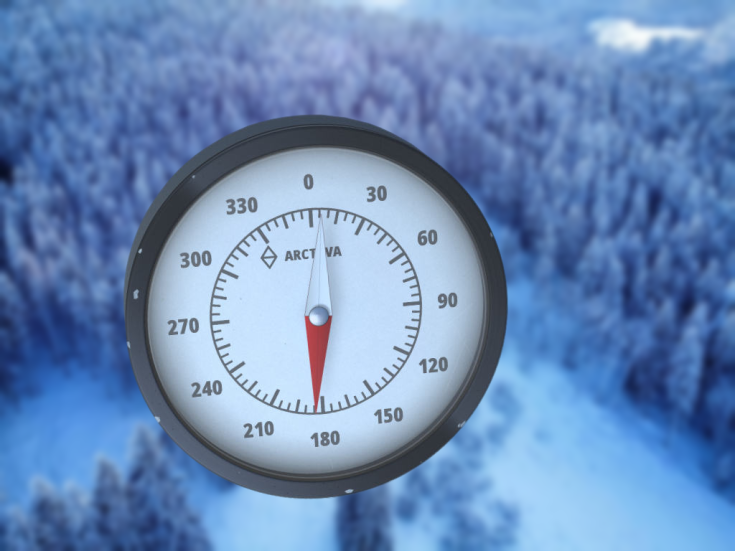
185 °
